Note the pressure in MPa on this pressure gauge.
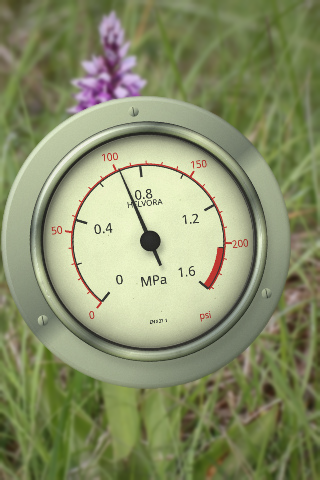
0.7 MPa
